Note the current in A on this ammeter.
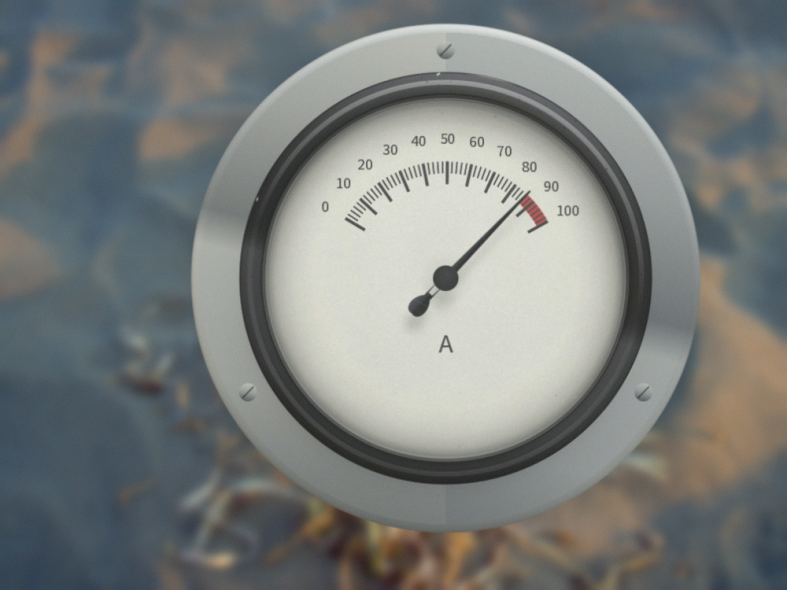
86 A
